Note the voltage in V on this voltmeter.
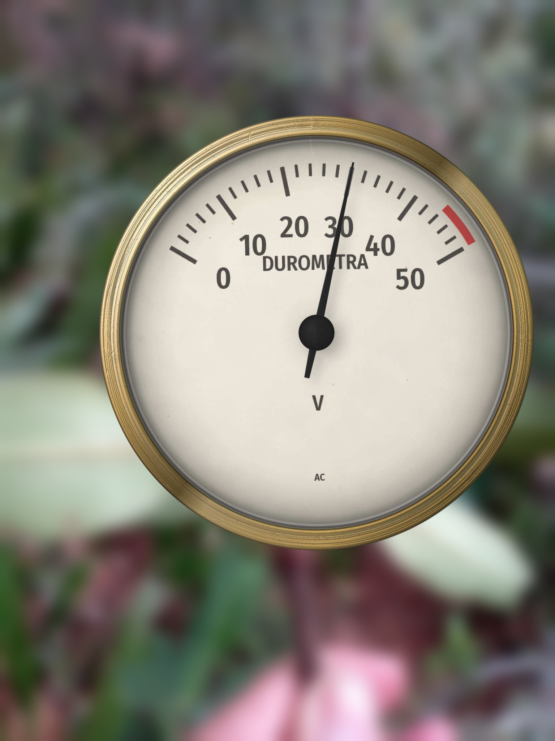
30 V
